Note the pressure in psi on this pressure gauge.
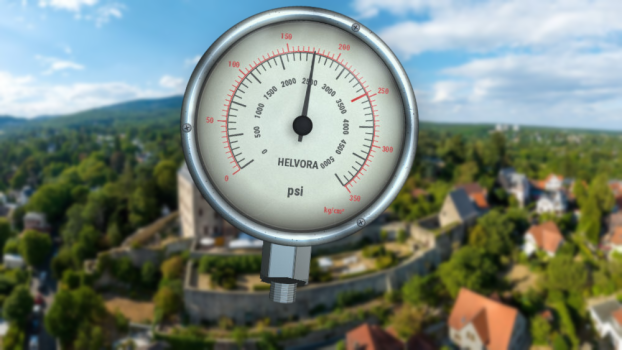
2500 psi
